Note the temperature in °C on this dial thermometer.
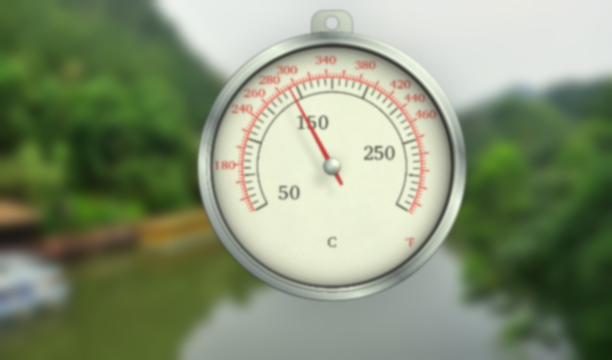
145 °C
